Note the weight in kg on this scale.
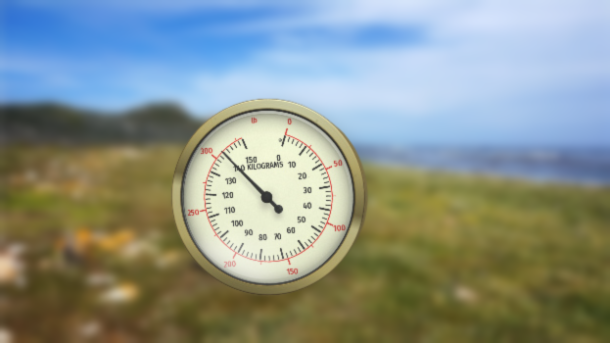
140 kg
